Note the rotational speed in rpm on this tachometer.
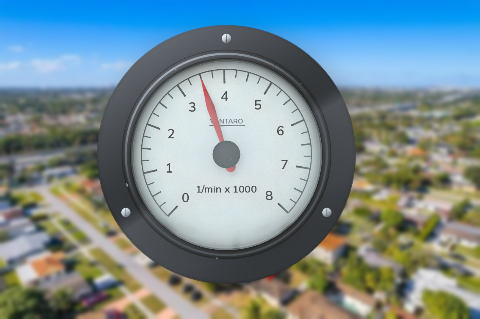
3500 rpm
